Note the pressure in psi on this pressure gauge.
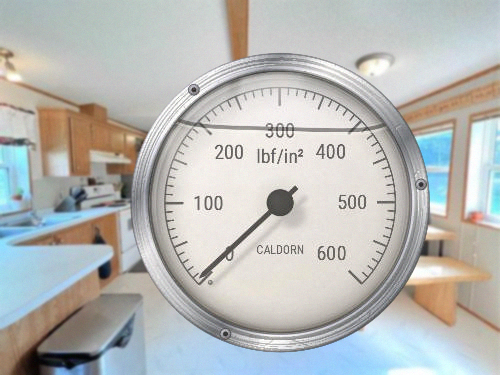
5 psi
